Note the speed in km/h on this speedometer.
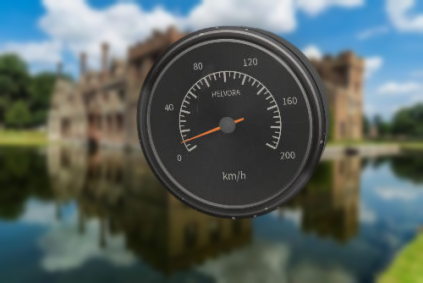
10 km/h
